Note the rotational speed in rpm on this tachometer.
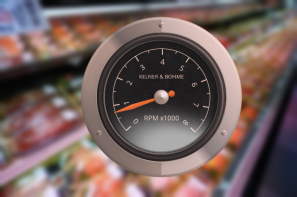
750 rpm
